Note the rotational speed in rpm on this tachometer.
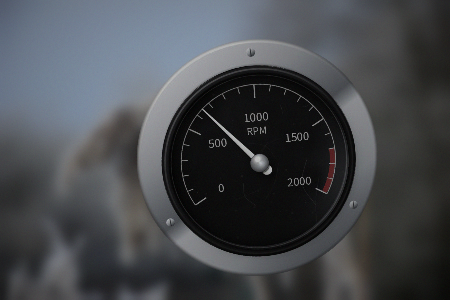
650 rpm
